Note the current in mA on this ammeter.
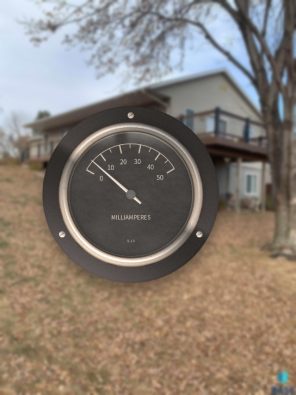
5 mA
